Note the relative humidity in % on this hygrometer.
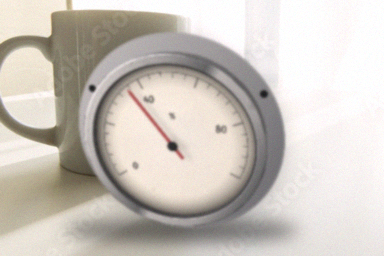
36 %
